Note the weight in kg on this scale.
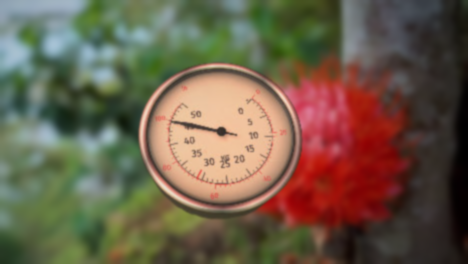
45 kg
